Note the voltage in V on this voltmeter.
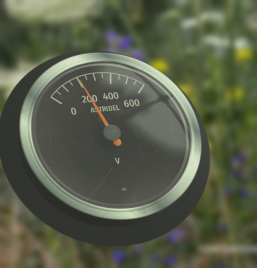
200 V
